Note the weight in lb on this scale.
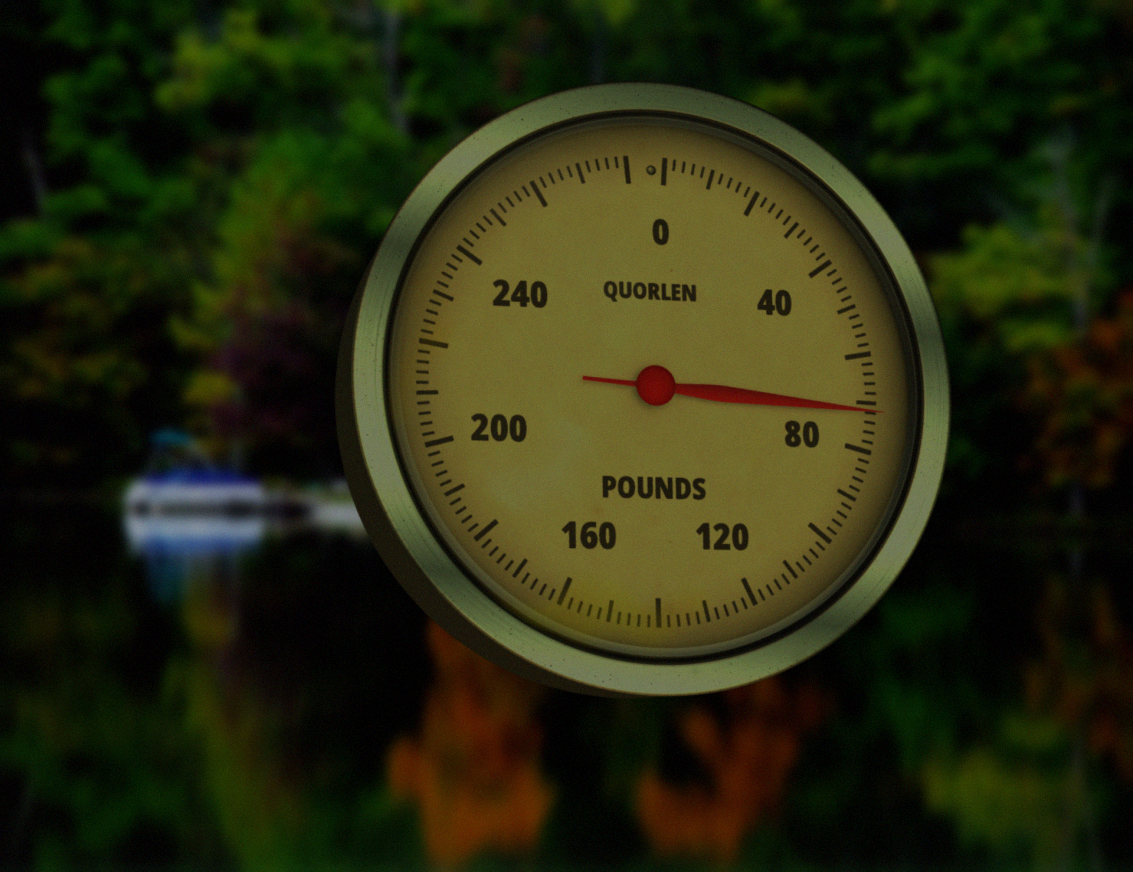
72 lb
